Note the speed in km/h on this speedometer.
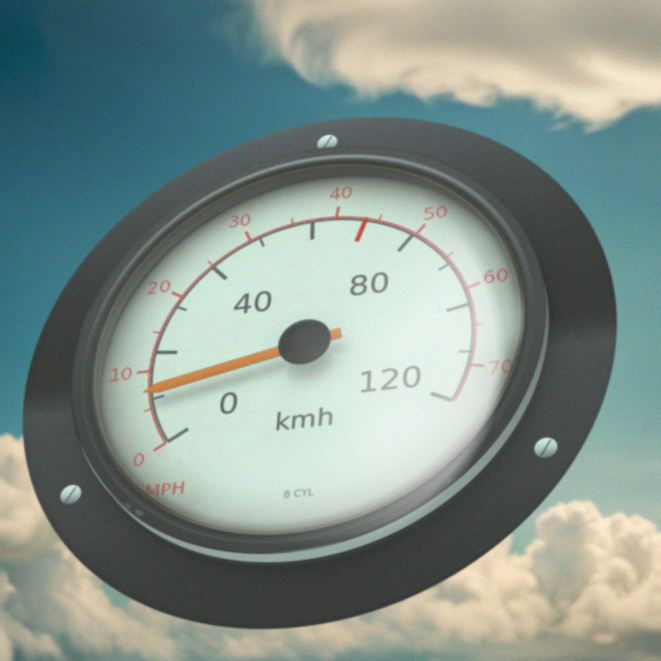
10 km/h
